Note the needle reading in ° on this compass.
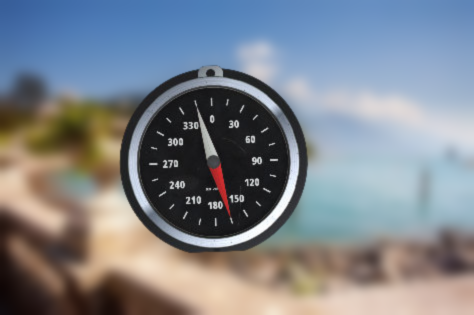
165 °
